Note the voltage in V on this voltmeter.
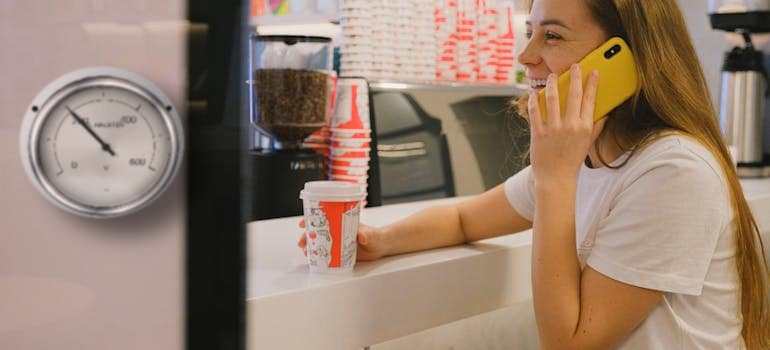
200 V
